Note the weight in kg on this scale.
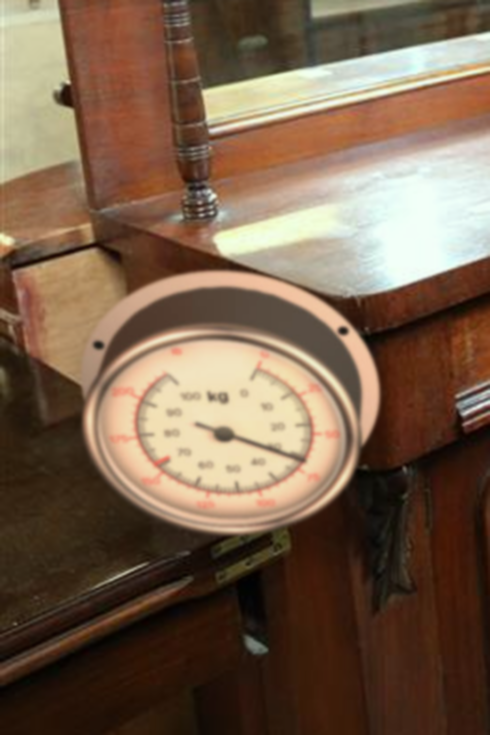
30 kg
